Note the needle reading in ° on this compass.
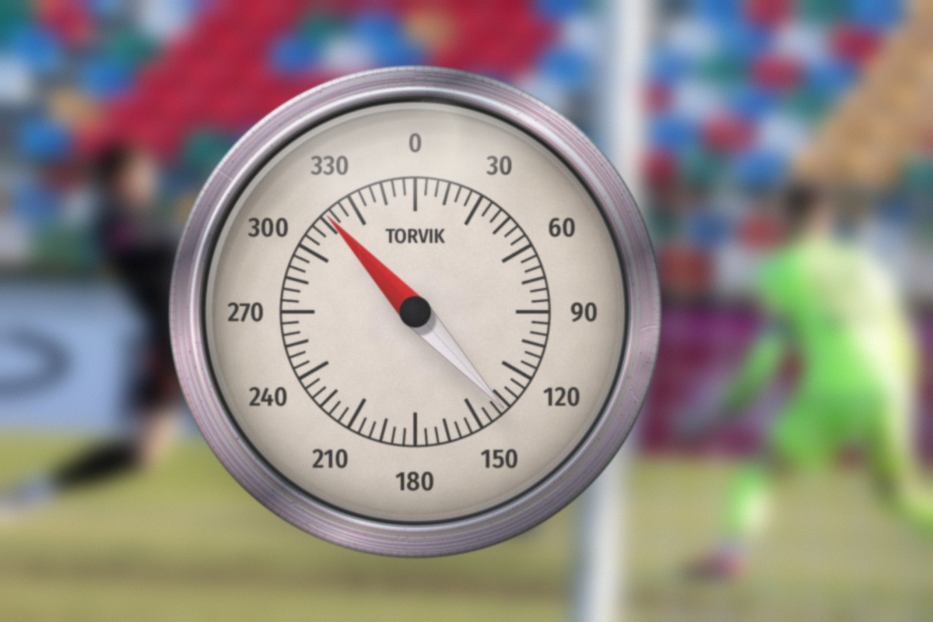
317.5 °
